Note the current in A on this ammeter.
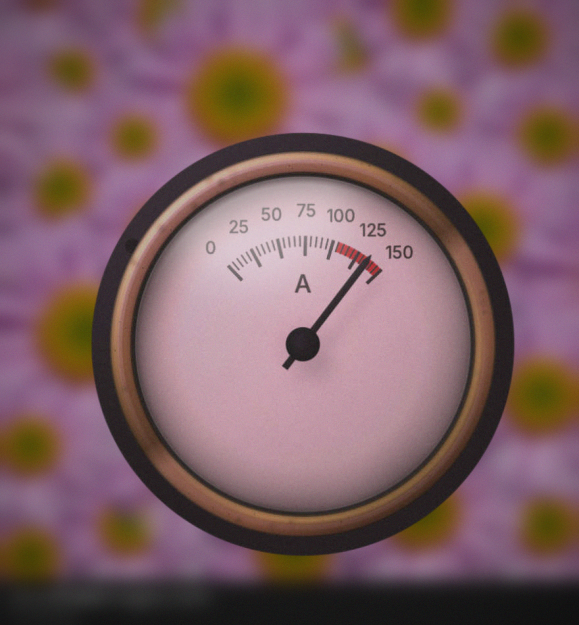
135 A
